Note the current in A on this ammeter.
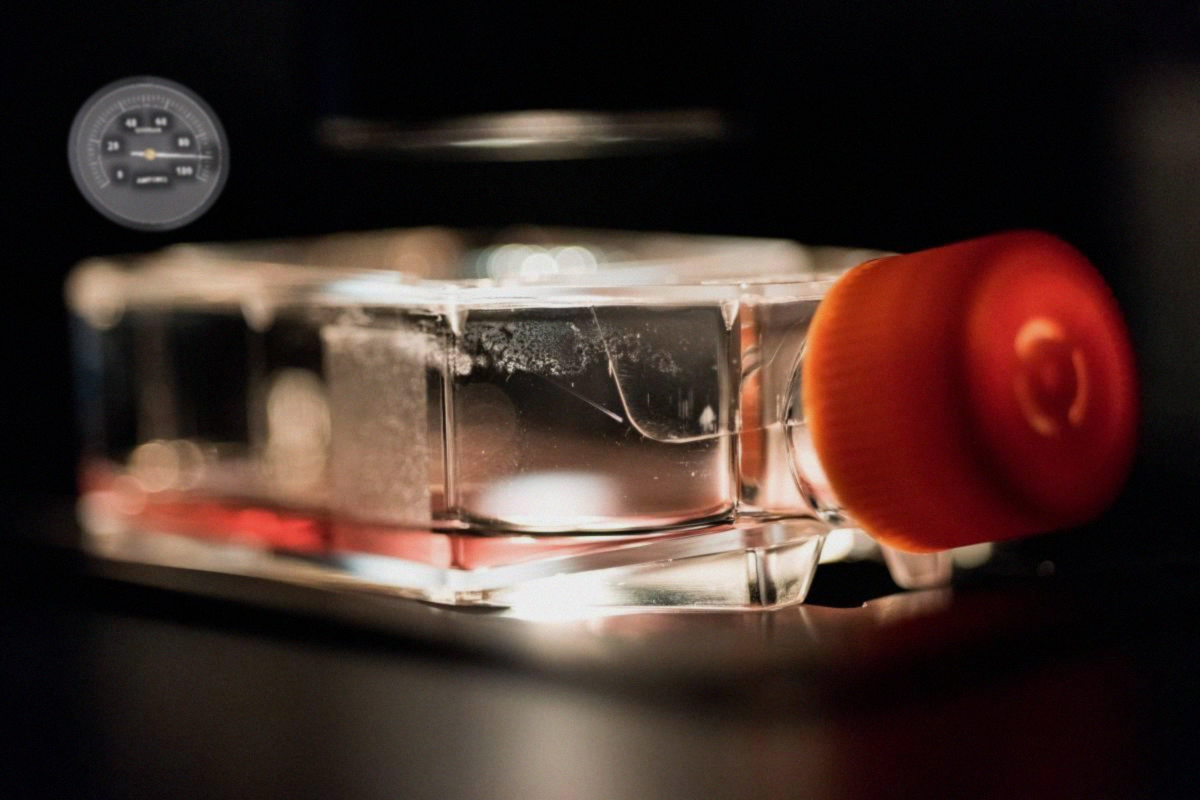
90 A
